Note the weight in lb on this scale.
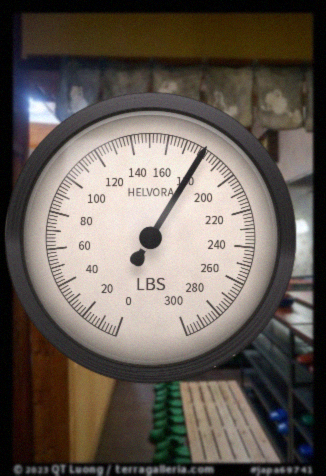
180 lb
